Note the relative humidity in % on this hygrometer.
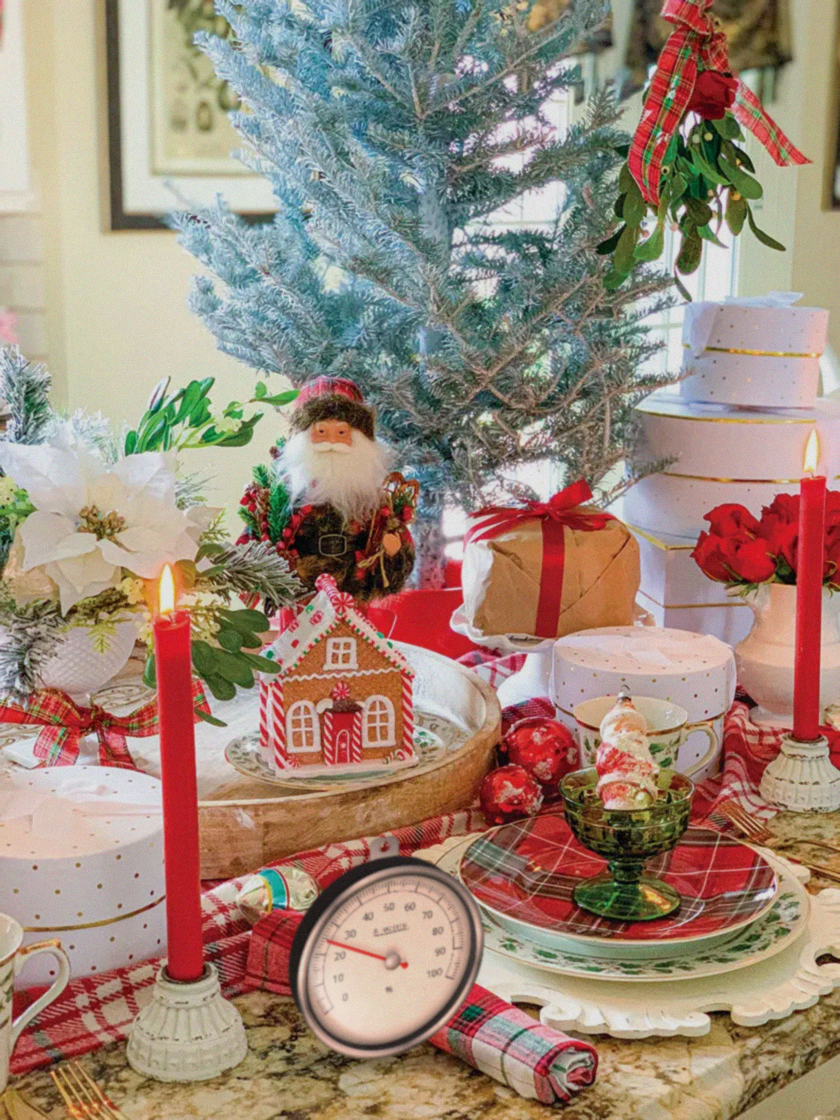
25 %
